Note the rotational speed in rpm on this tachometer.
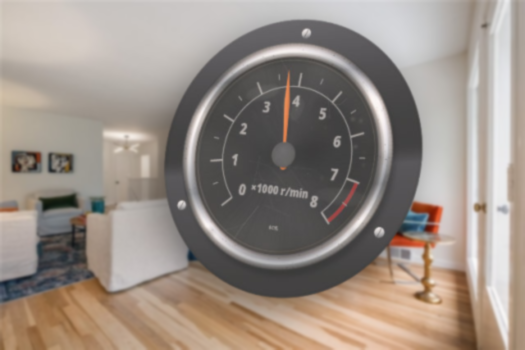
3750 rpm
